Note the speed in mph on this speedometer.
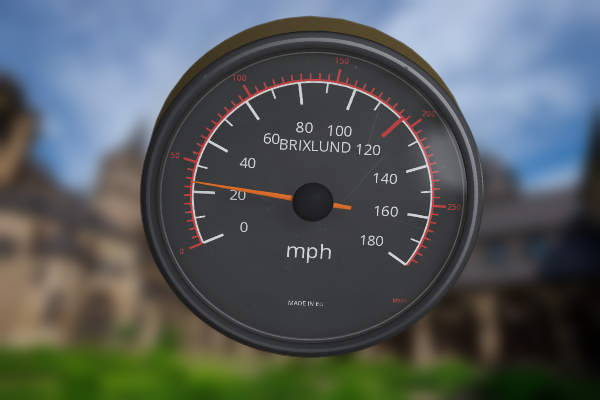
25 mph
